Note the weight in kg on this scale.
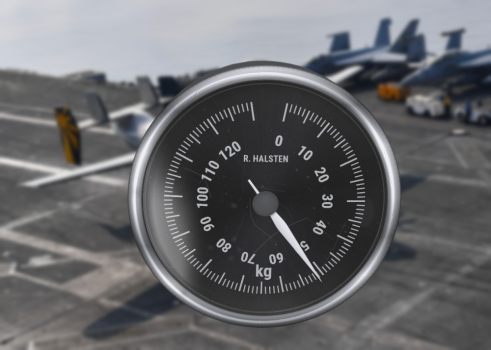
51 kg
